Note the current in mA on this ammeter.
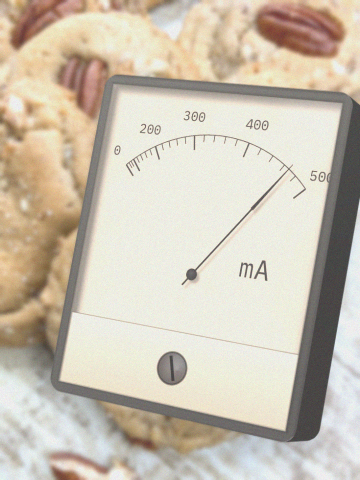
470 mA
